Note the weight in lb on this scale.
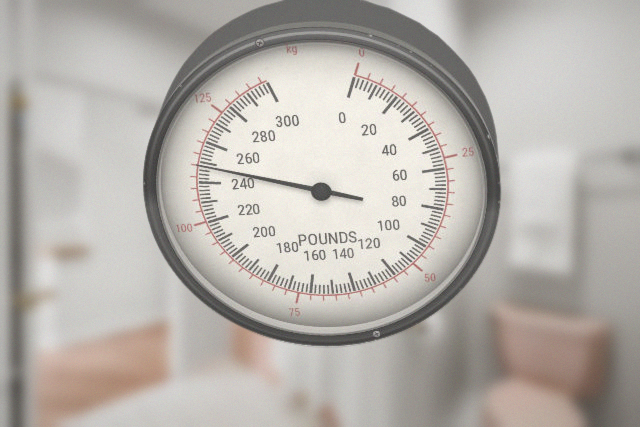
250 lb
